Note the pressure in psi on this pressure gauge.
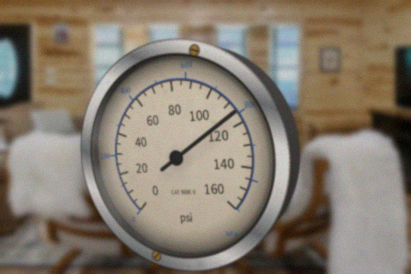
115 psi
